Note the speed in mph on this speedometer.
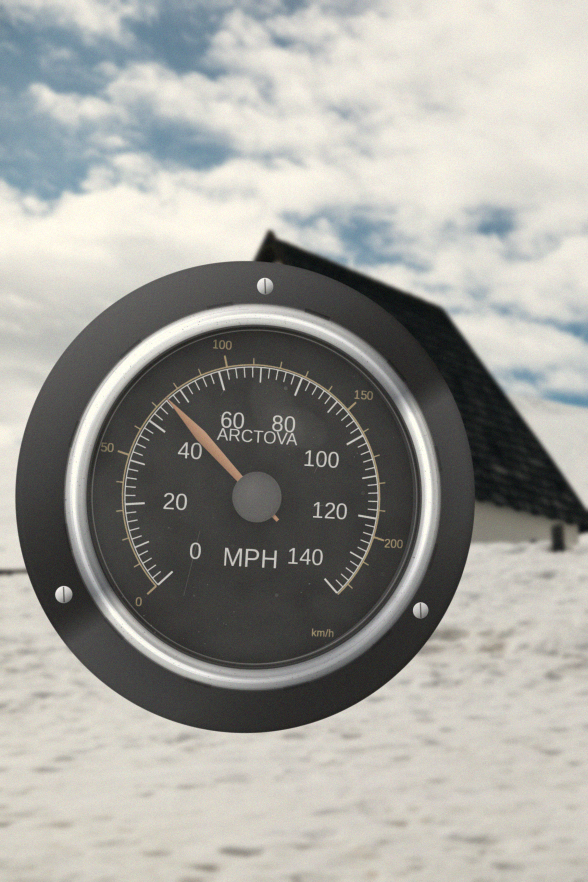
46 mph
